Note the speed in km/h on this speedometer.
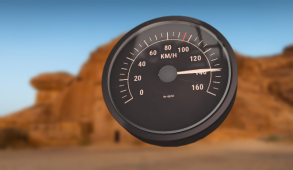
140 km/h
